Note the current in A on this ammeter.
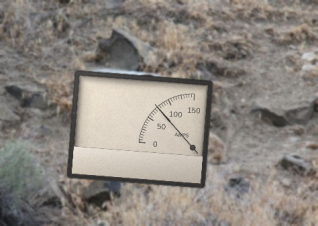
75 A
